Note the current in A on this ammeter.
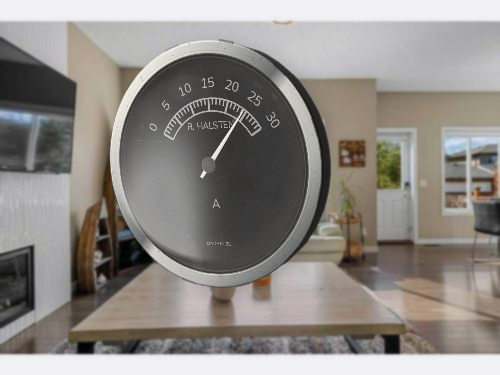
25 A
